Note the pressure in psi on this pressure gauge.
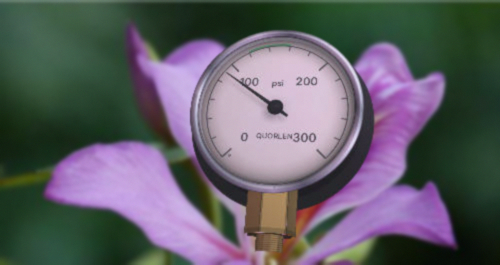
90 psi
